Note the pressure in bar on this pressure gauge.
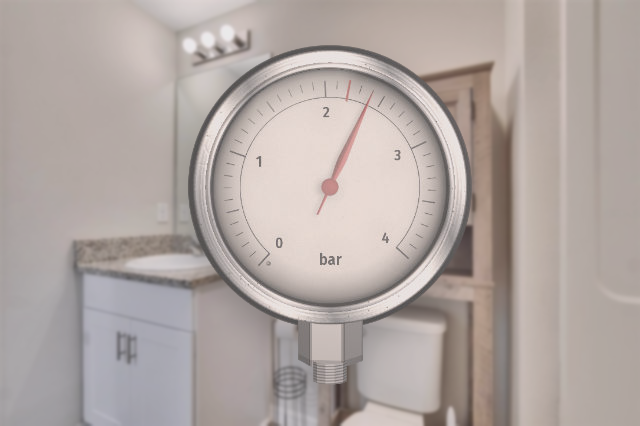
2.4 bar
